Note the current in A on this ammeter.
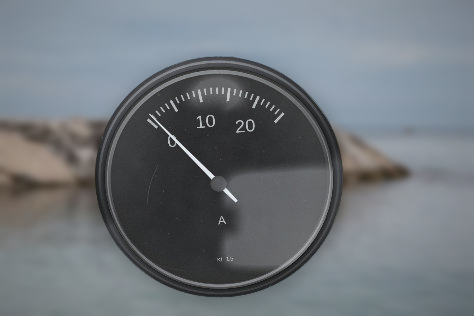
1 A
